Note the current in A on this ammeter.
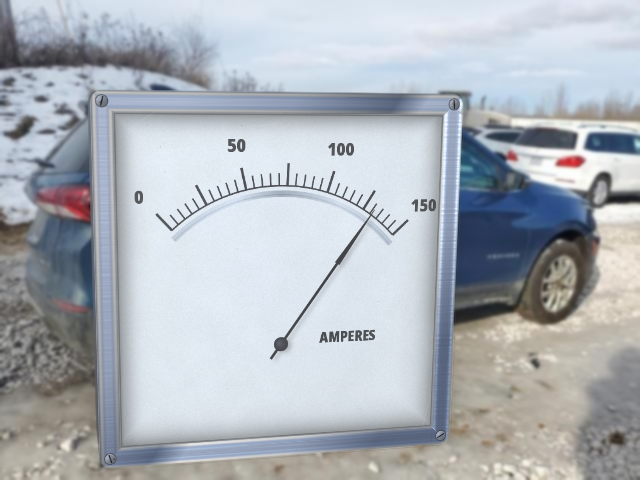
130 A
